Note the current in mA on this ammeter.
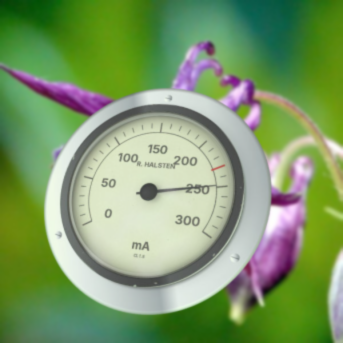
250 mA
